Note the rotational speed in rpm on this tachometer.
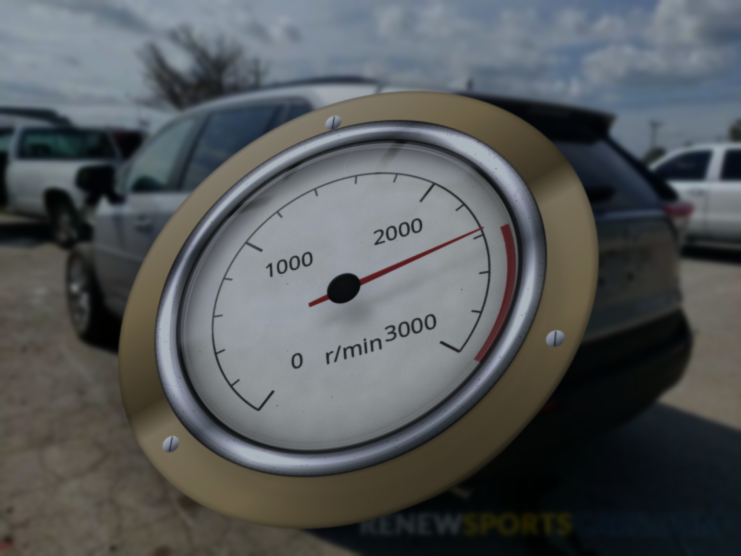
2400 rpm
